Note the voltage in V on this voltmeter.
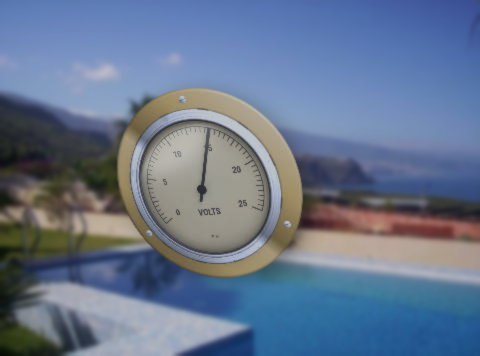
15 V
